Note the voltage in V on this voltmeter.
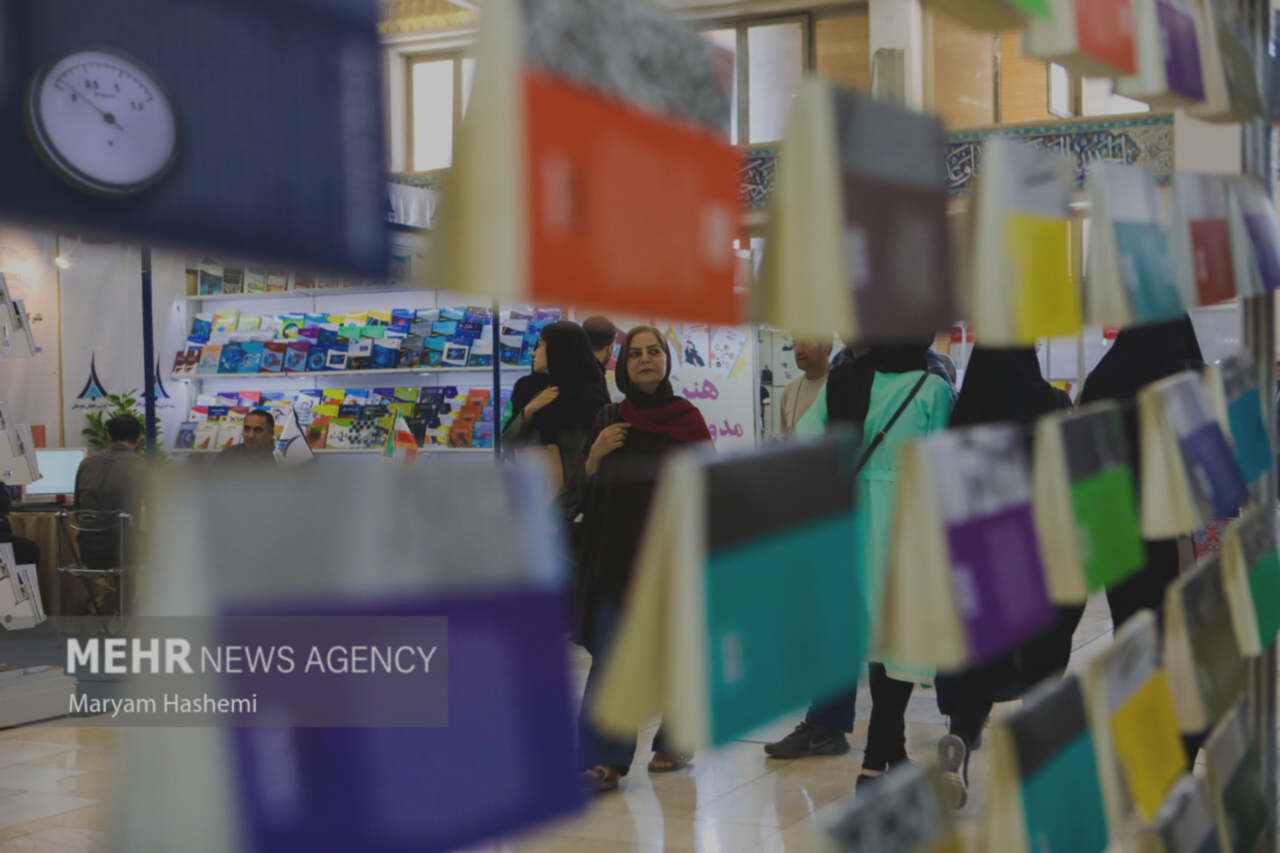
0.1 V
